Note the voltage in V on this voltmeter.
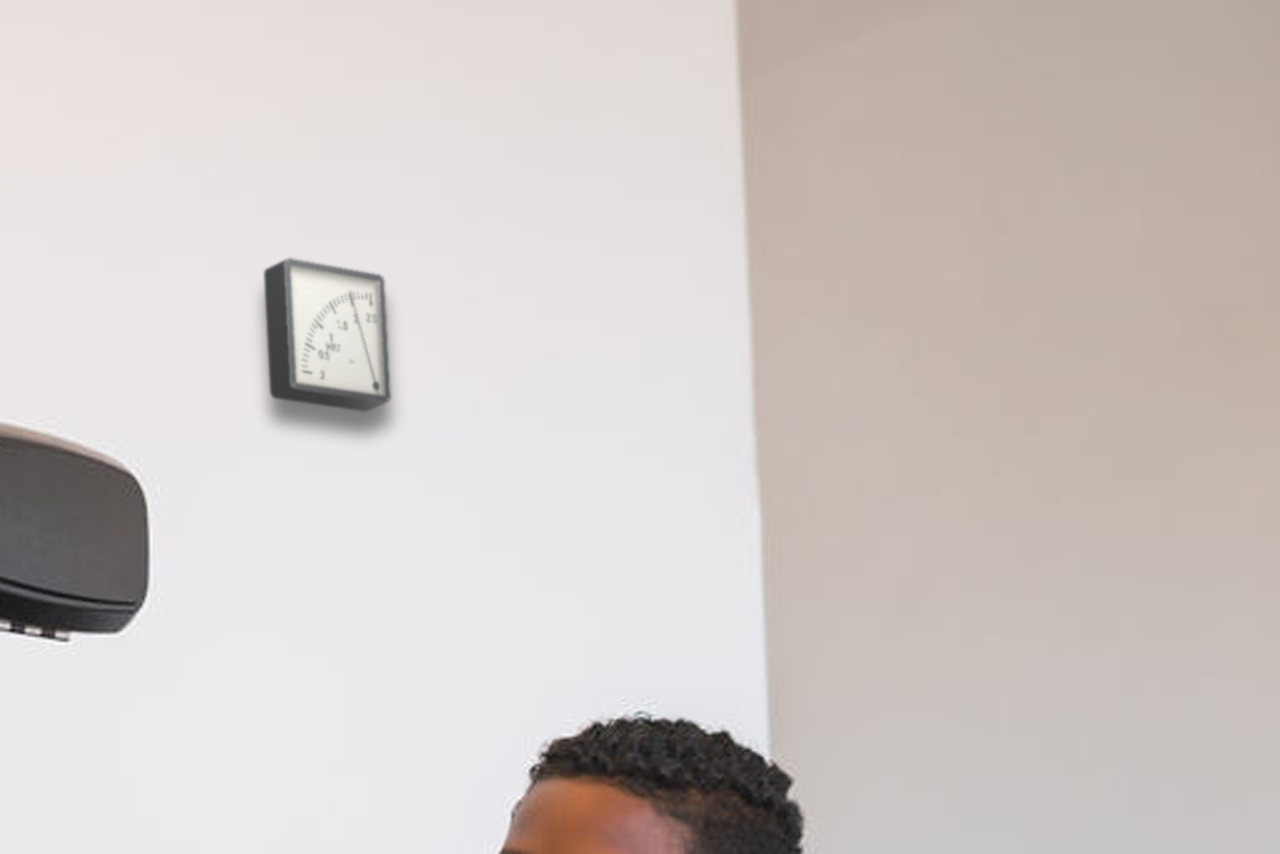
2 V
